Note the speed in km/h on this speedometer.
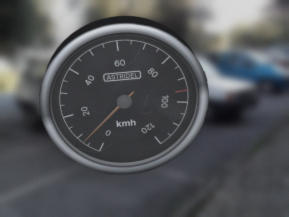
7.5 km/h
